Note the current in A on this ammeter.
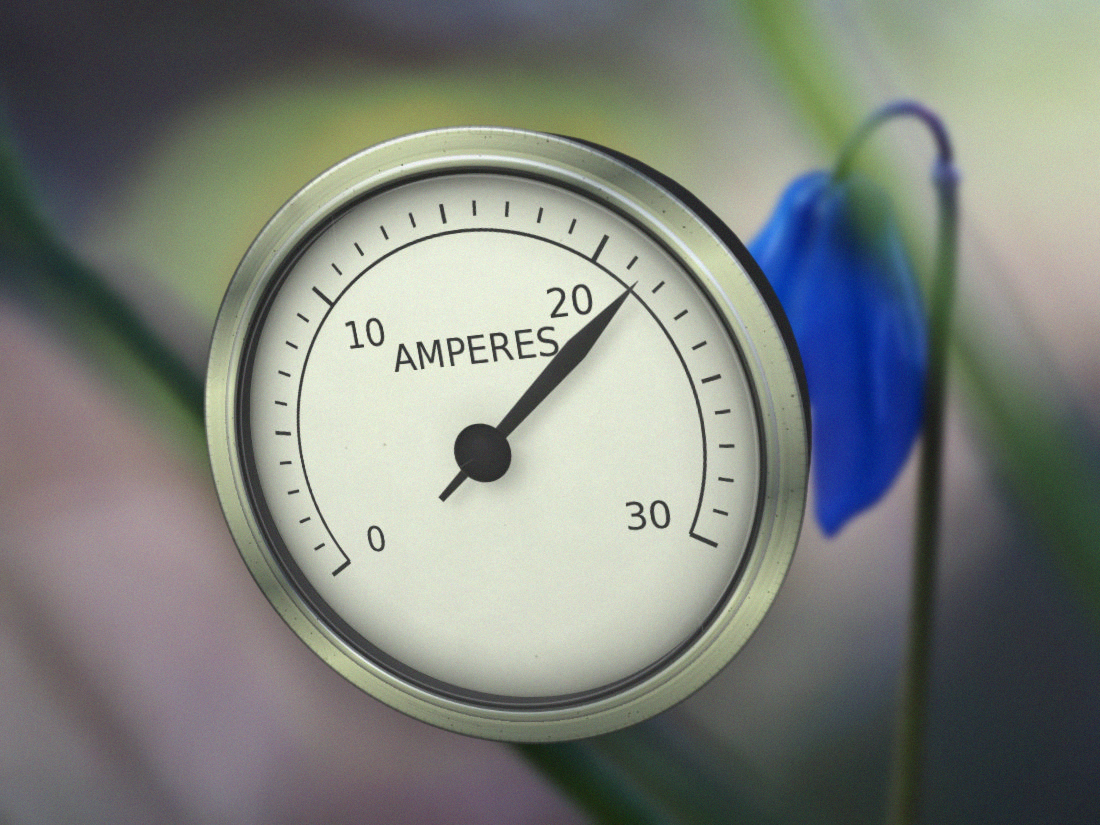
21.5 A
